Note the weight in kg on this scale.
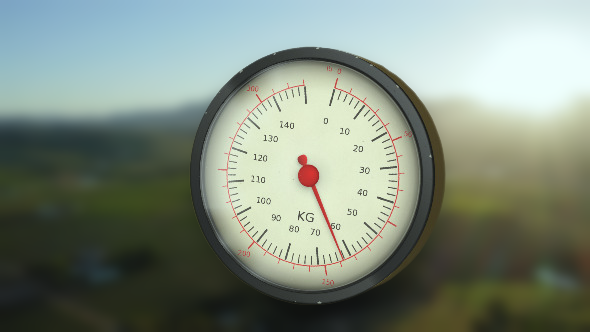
62 kg
